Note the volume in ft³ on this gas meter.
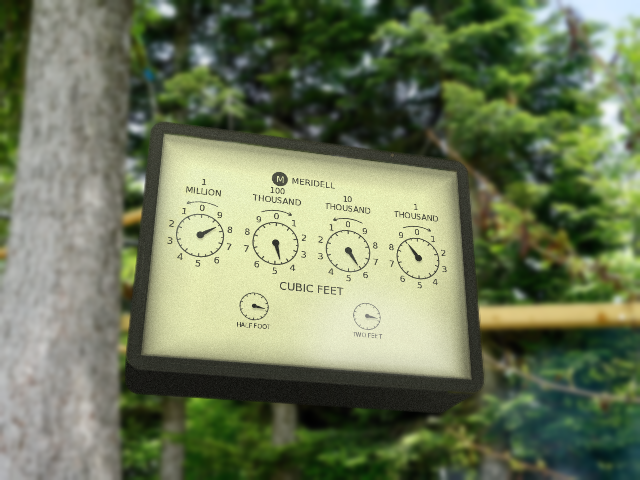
845900 ft³
